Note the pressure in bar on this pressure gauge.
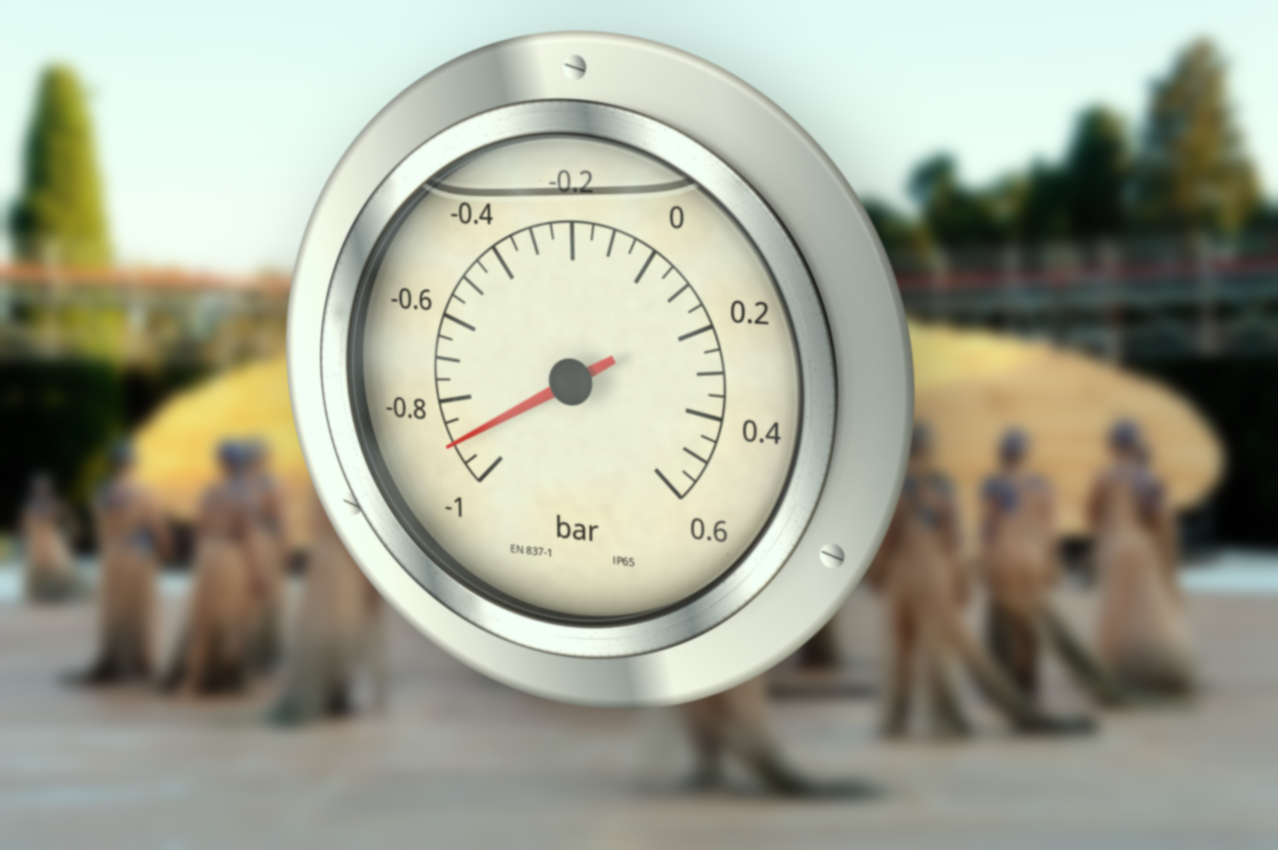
-0.9 bar
